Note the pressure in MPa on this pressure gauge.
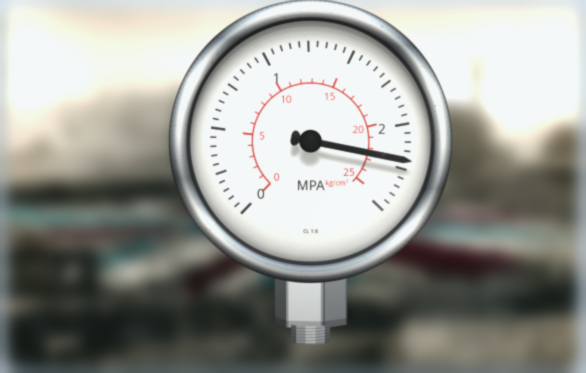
2.2 MPa
